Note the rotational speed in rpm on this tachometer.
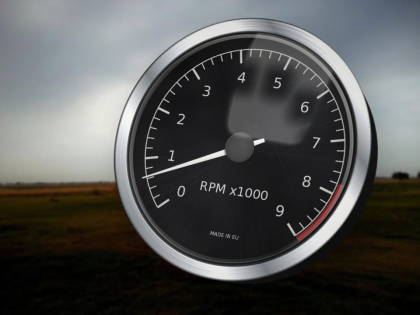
600 rpm
